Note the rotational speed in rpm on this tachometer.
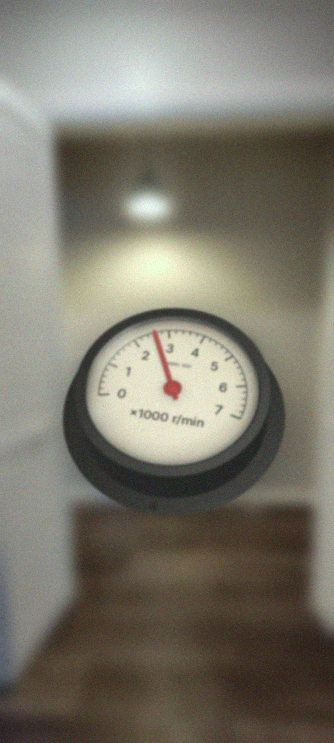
2600 rpm
